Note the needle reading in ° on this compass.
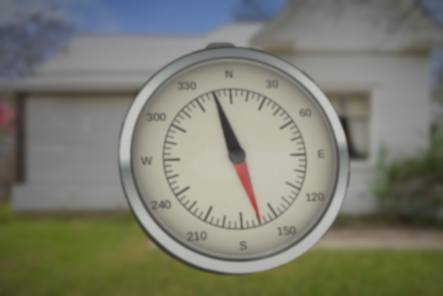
165 °
